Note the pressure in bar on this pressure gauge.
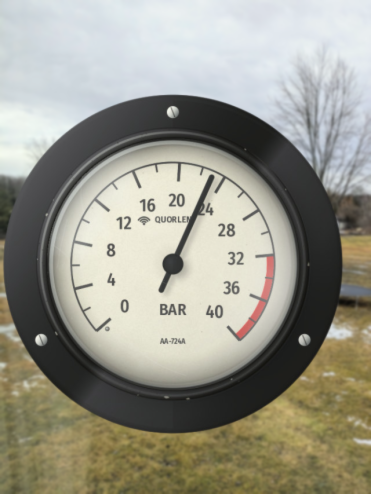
23 bar
